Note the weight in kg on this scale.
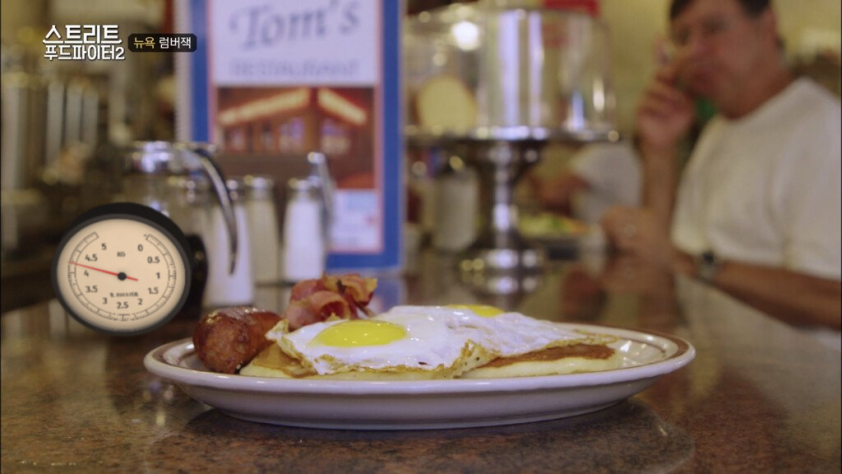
4.25 kg
